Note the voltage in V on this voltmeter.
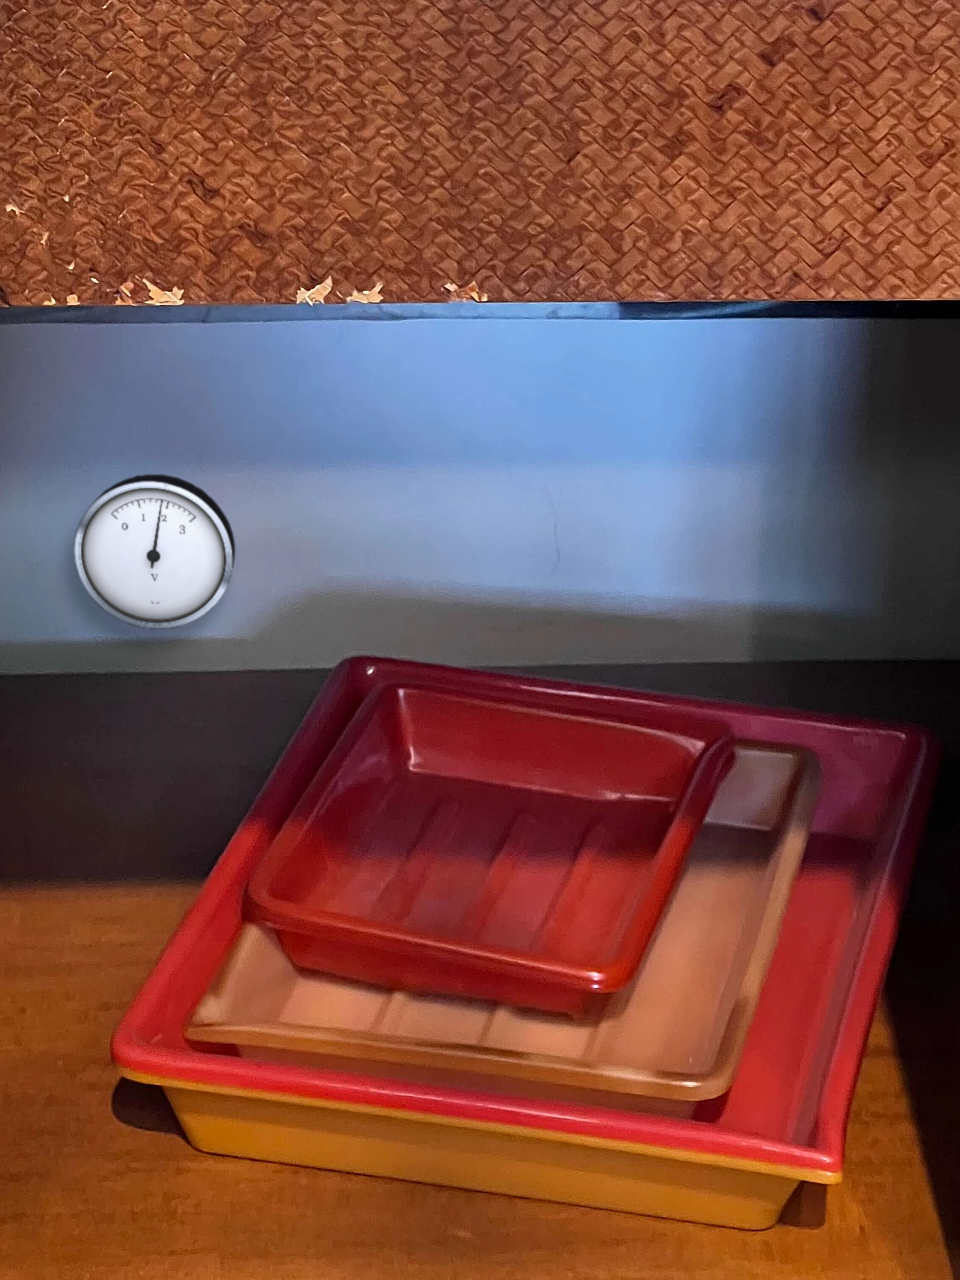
1.8 V
